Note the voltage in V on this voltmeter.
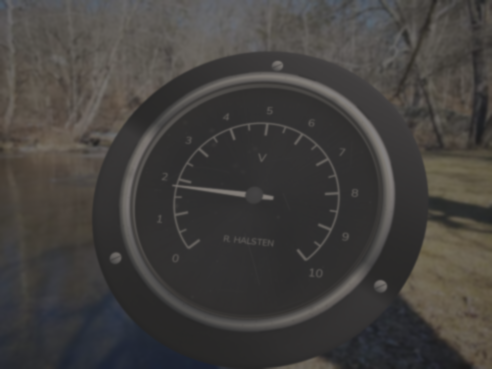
1.75 V
